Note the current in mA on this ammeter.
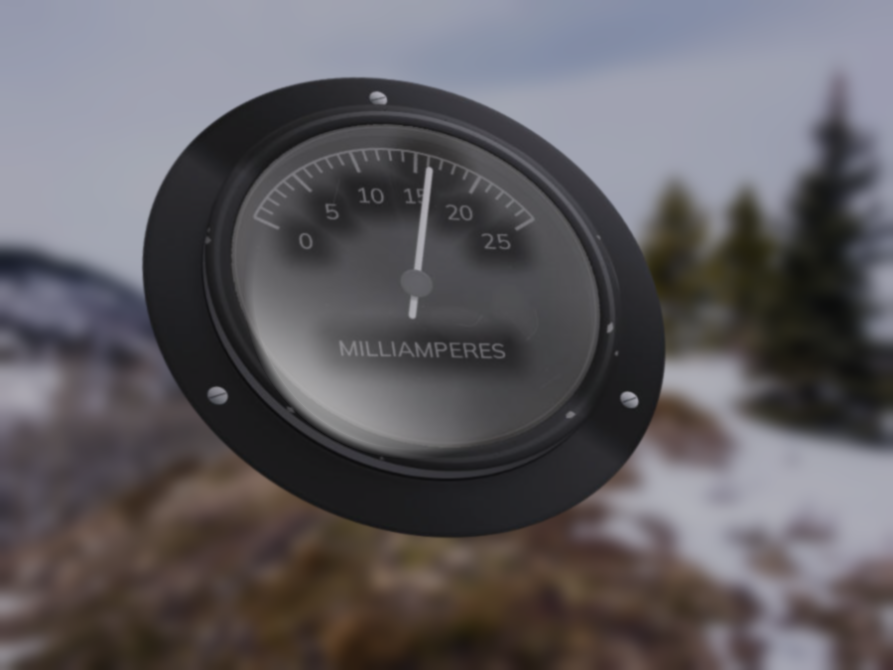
16 mA
